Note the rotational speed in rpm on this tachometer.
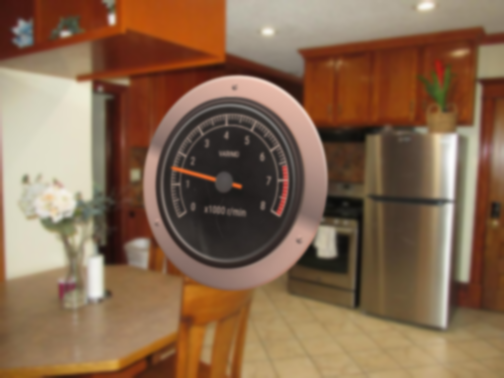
1500 rpm
